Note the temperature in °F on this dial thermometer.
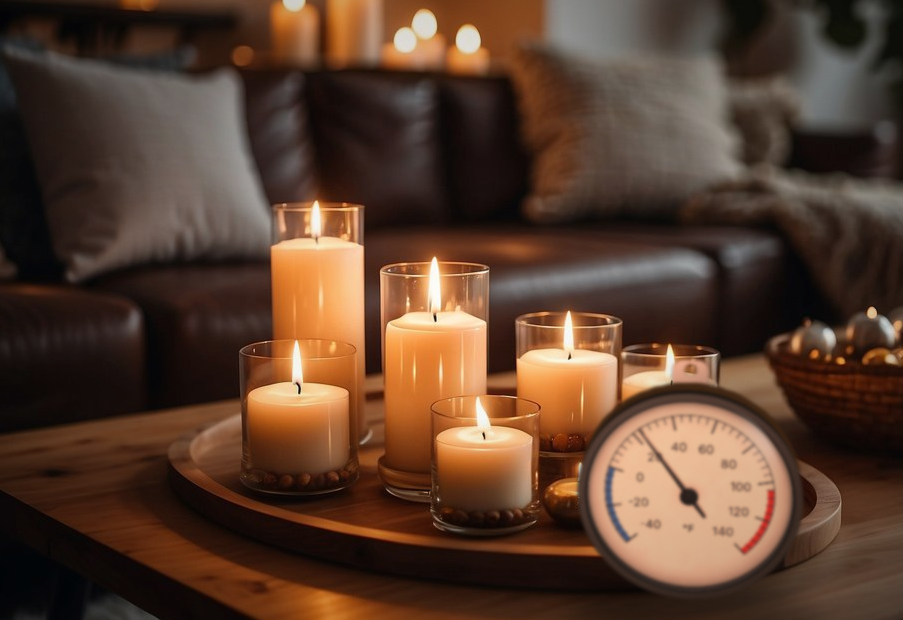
24 °F
